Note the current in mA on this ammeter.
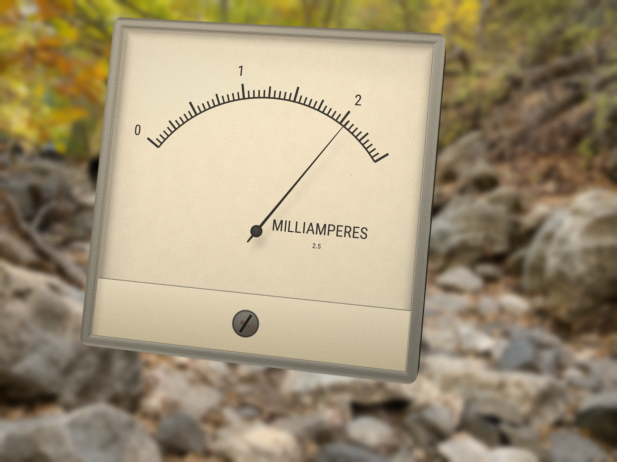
2.05 mA
